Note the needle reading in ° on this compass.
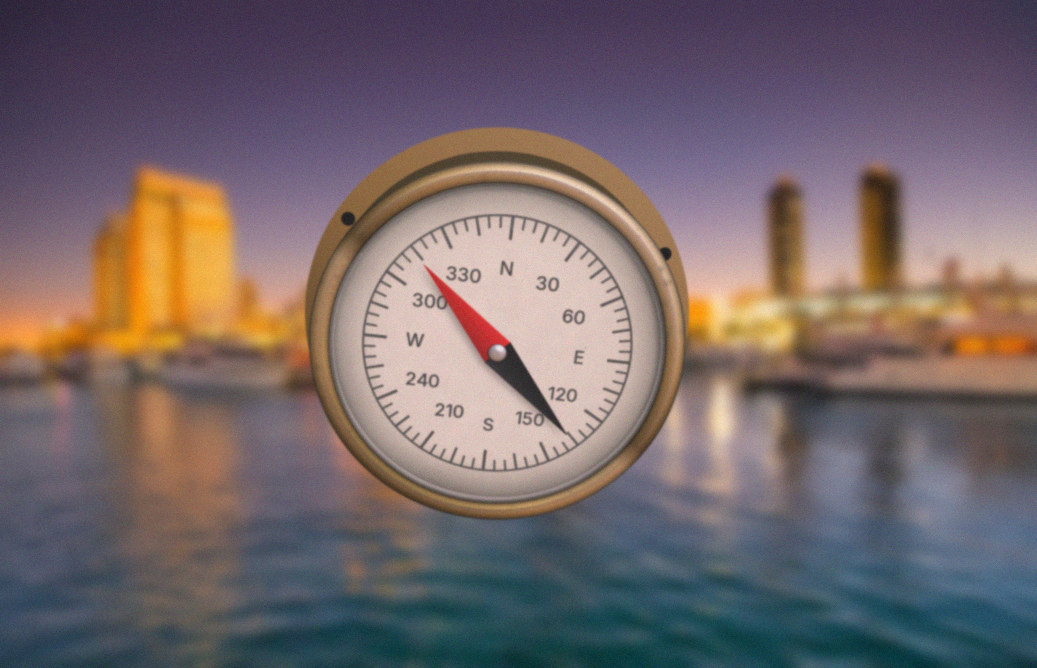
315 °
